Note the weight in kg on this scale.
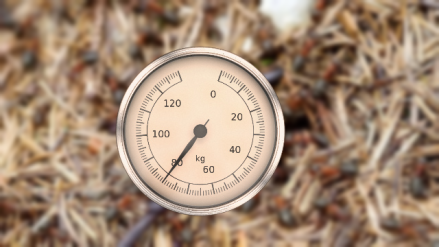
80 kg
